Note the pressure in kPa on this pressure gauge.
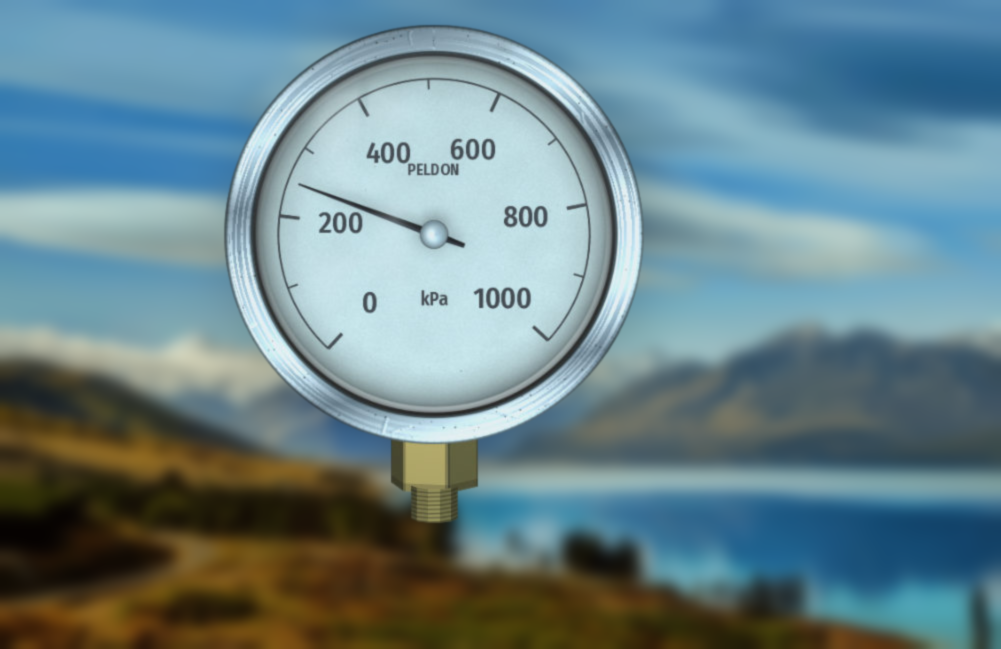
250 kPa
